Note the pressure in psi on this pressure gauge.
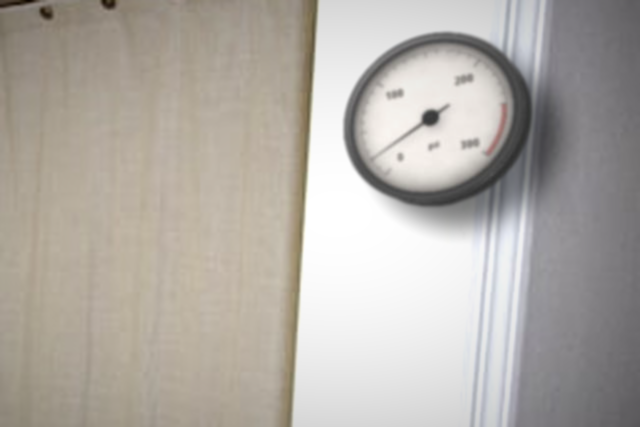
20 psi
